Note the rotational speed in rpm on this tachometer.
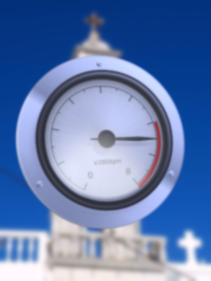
6500 rpm
